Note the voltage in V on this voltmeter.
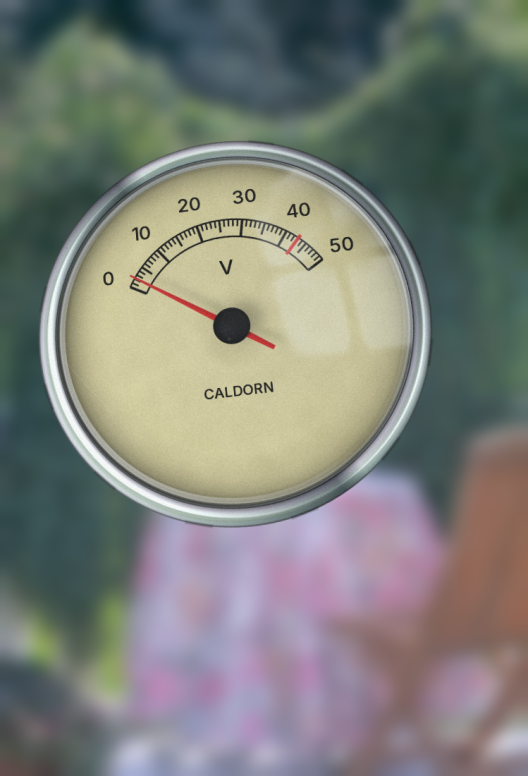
2 V
